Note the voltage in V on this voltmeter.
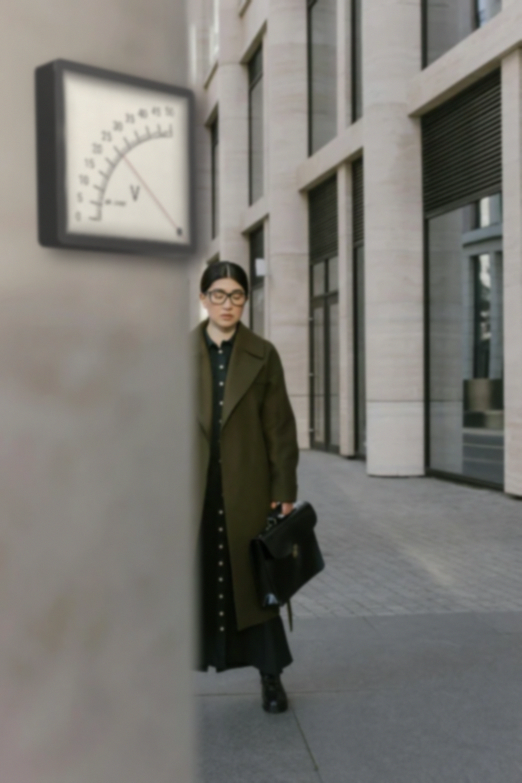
25 V
